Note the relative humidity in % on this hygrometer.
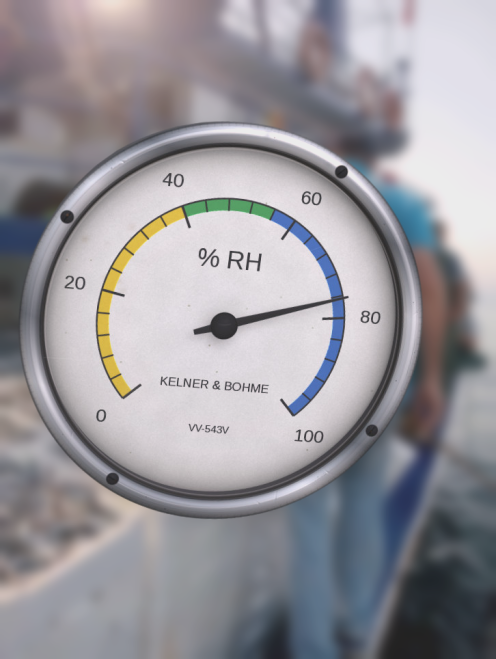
76 %
